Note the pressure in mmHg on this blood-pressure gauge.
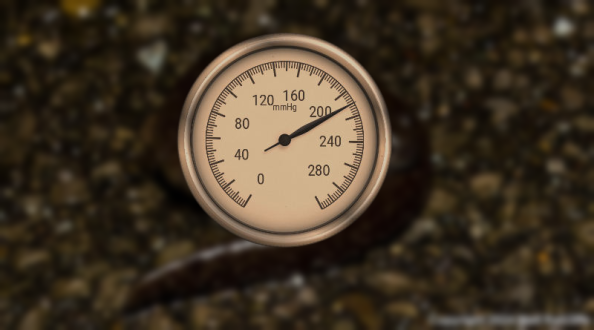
210 mmHg
